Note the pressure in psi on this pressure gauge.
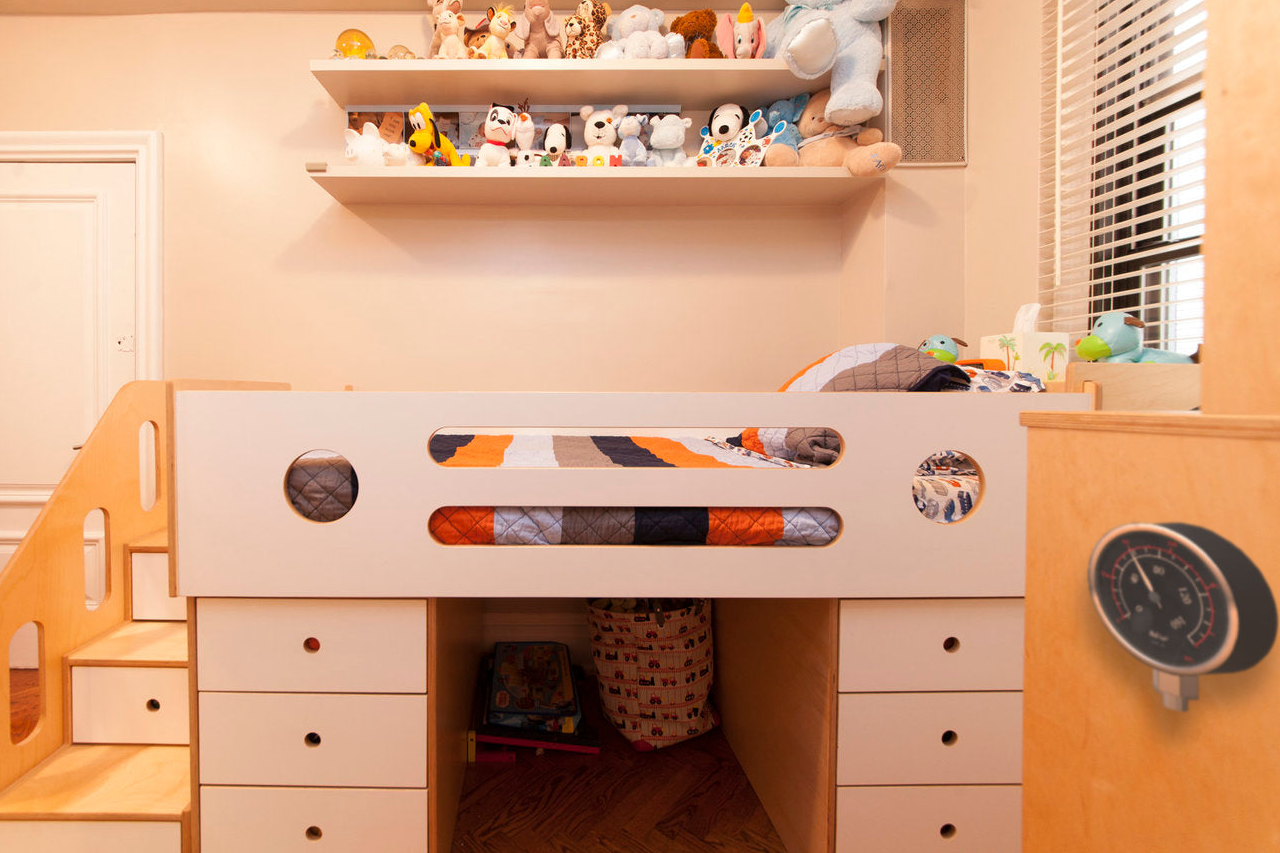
60 psi
